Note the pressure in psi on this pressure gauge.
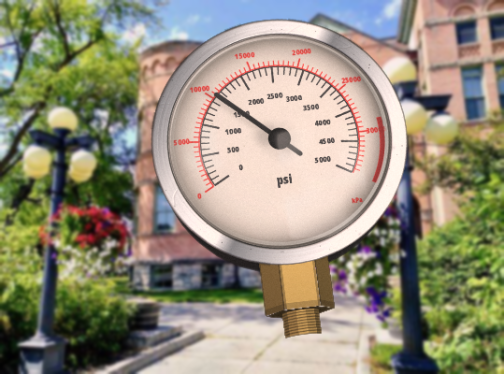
1500 psi
